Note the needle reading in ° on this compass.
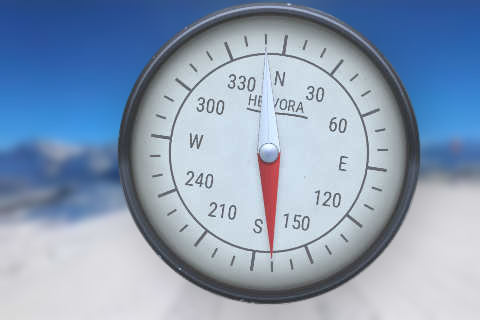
170 °
